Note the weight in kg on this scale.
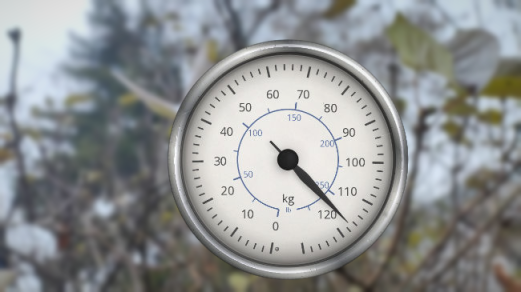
117 kg
